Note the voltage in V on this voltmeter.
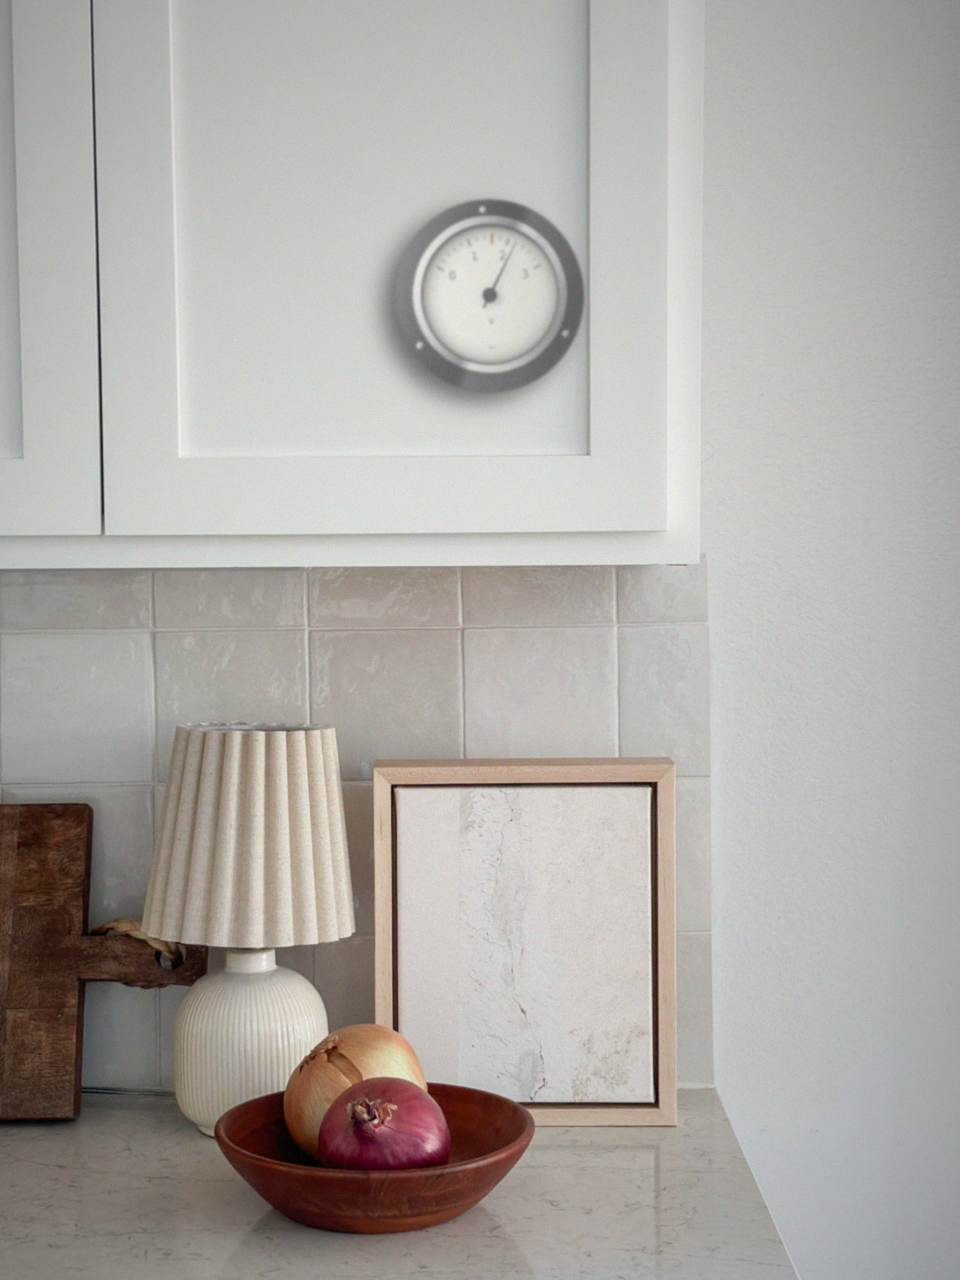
2.2 V
